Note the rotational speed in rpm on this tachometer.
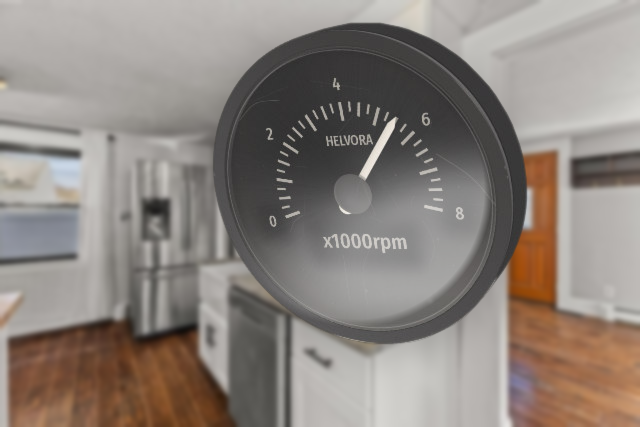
5500 rpm
